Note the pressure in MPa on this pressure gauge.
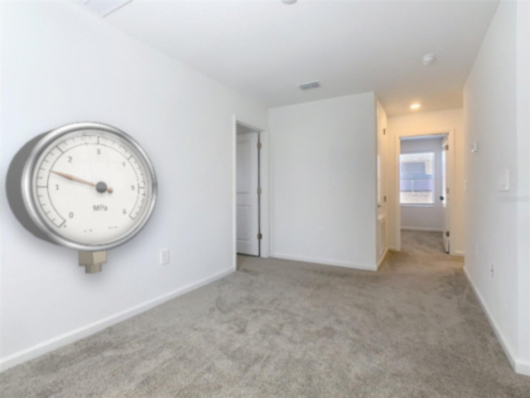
1.4 MPa
